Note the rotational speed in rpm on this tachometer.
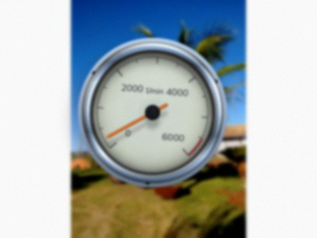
250 rpm
